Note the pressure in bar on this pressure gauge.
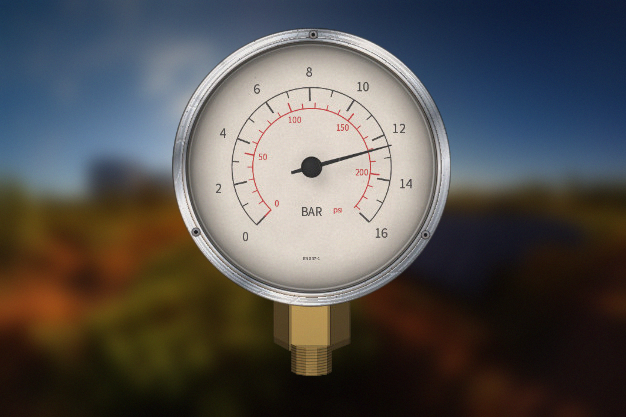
12.5 bar
